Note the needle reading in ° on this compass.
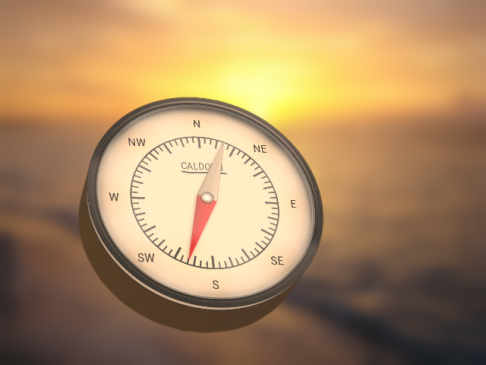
200 °
